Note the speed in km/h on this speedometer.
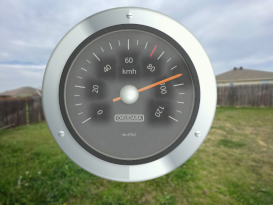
95 km/h
